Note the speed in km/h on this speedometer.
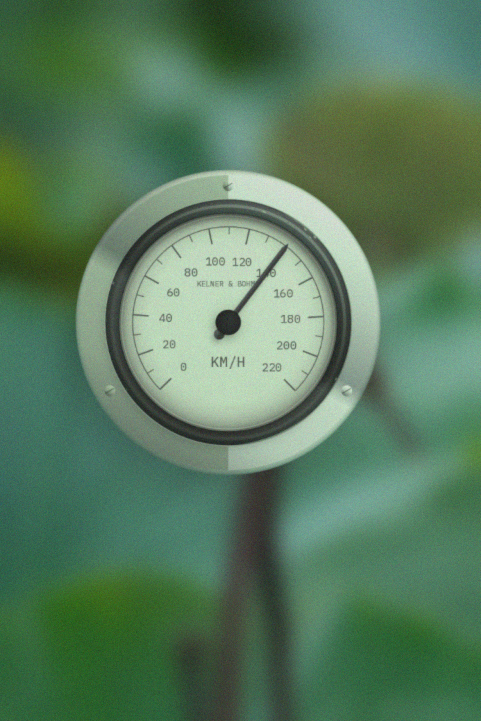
140 km/h
